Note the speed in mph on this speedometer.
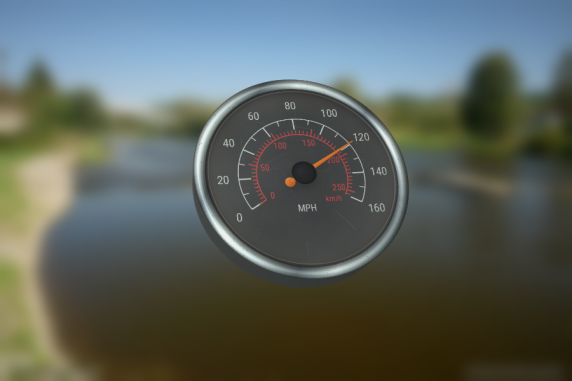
120 mph
